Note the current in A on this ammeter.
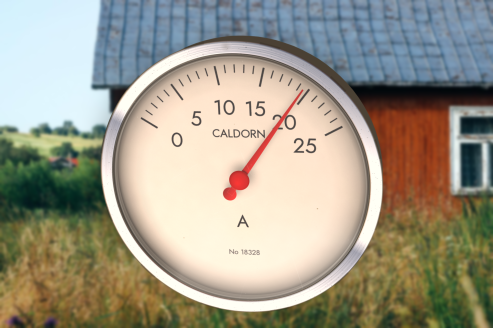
19.5 A
